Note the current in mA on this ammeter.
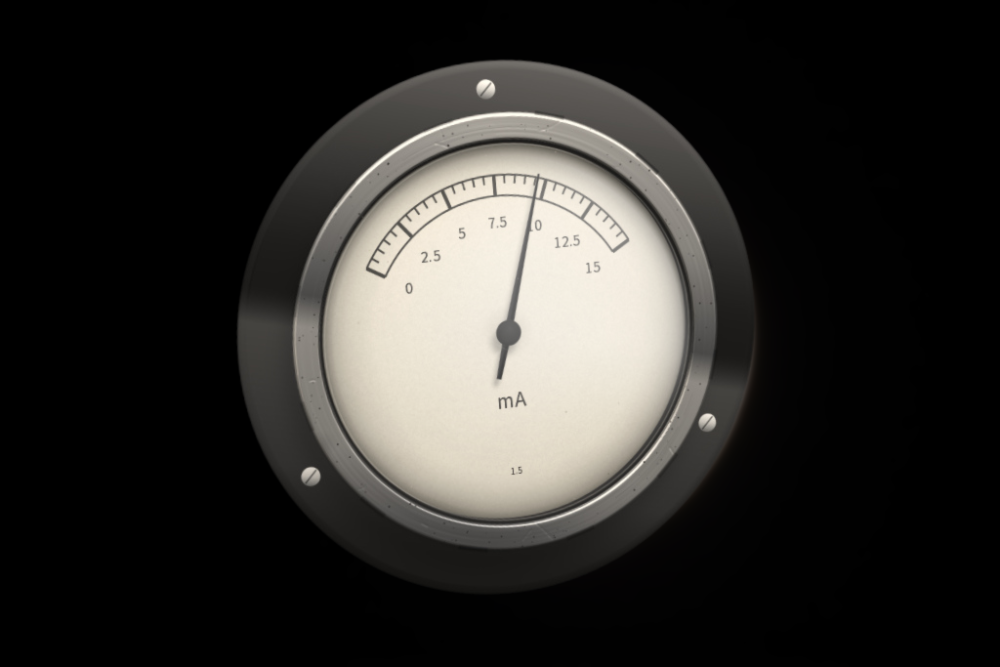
9.5 mA
